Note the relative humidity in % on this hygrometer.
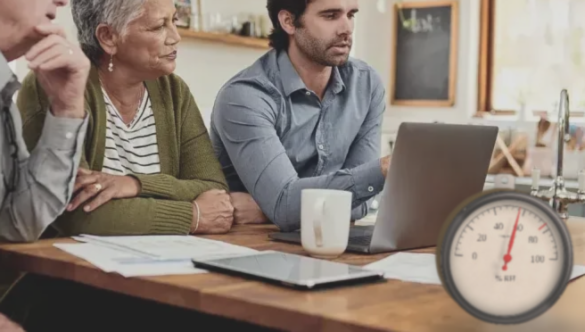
56 %
